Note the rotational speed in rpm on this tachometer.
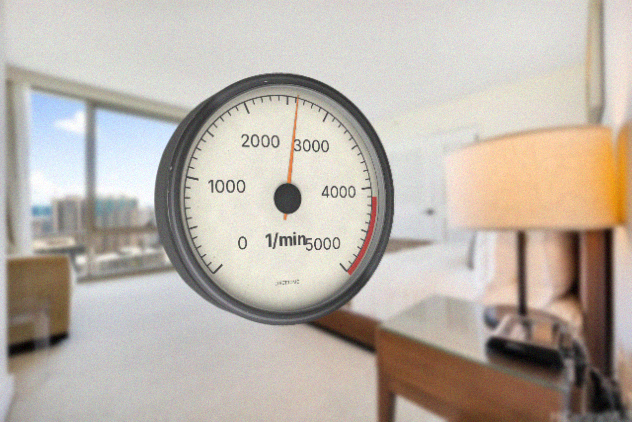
2600 rpm
